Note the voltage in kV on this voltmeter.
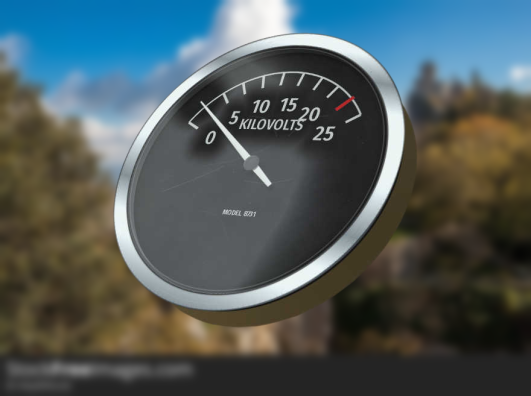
2.5 kV
